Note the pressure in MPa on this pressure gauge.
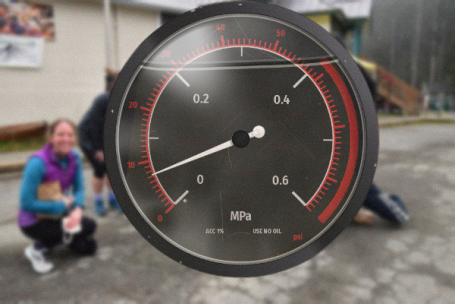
0.05 MPa
